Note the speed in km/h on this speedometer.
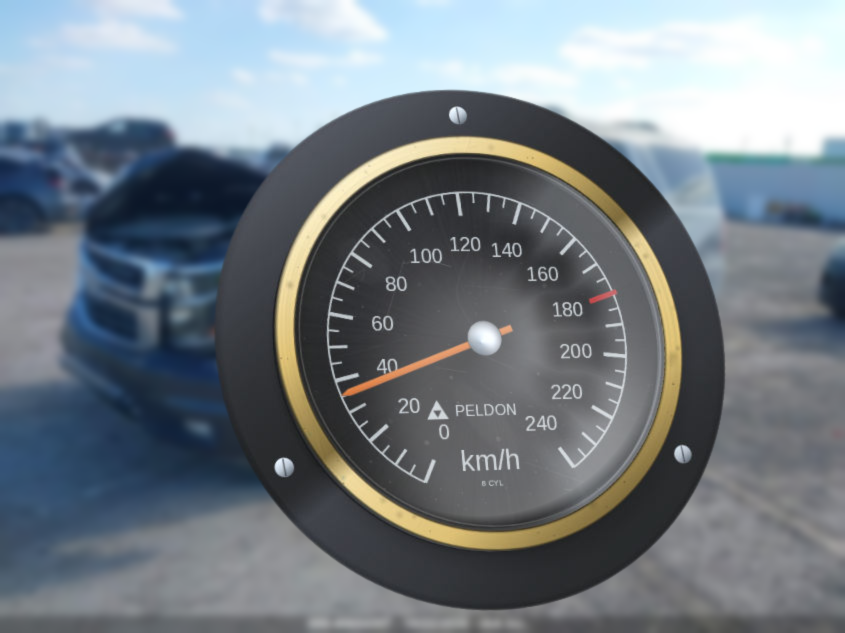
35 km/h
